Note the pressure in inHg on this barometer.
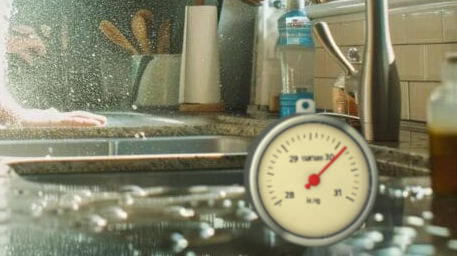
30.1 inHg
